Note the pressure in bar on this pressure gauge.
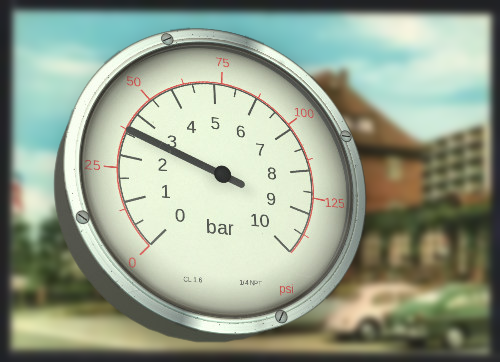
2.5 bar
